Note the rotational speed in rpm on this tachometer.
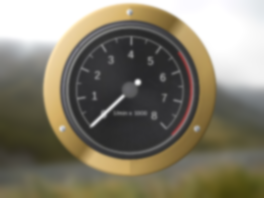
0 rpm
